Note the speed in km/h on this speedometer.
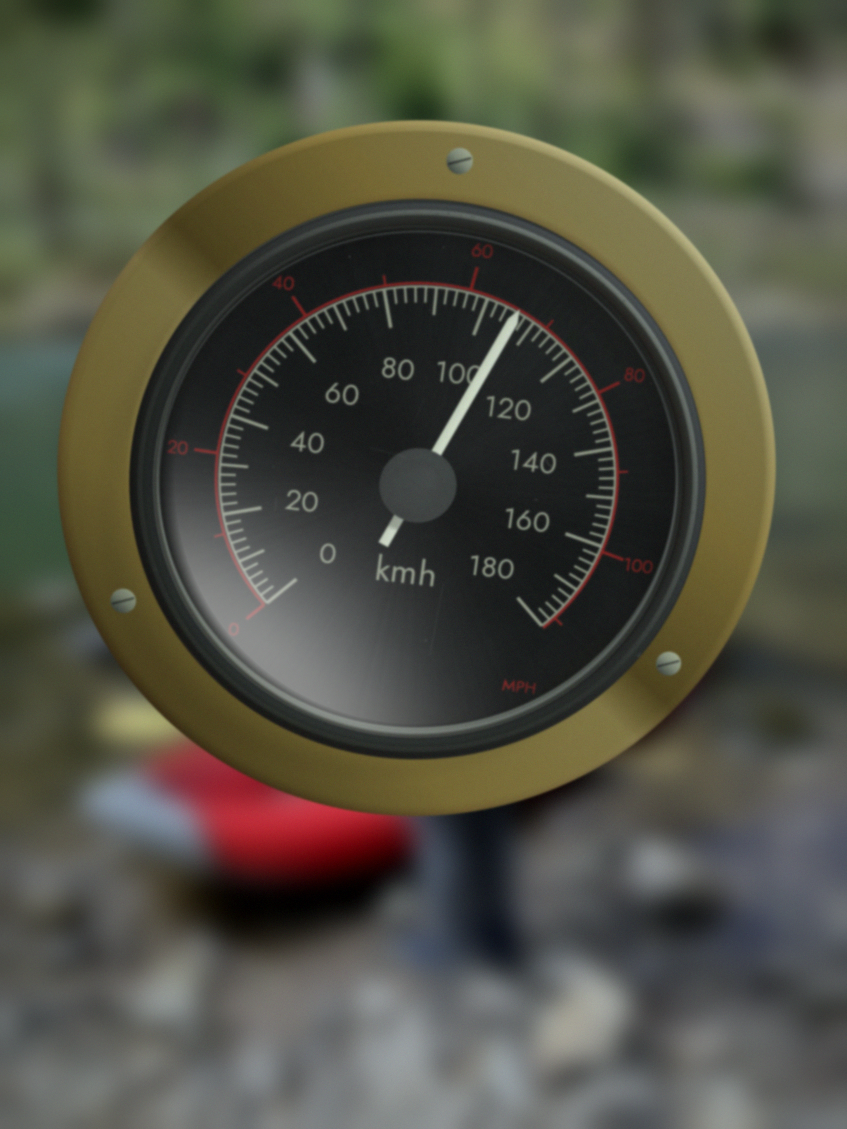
106 km/h
